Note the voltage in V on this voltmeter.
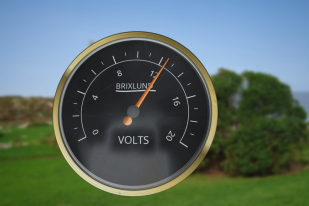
12.5 V
